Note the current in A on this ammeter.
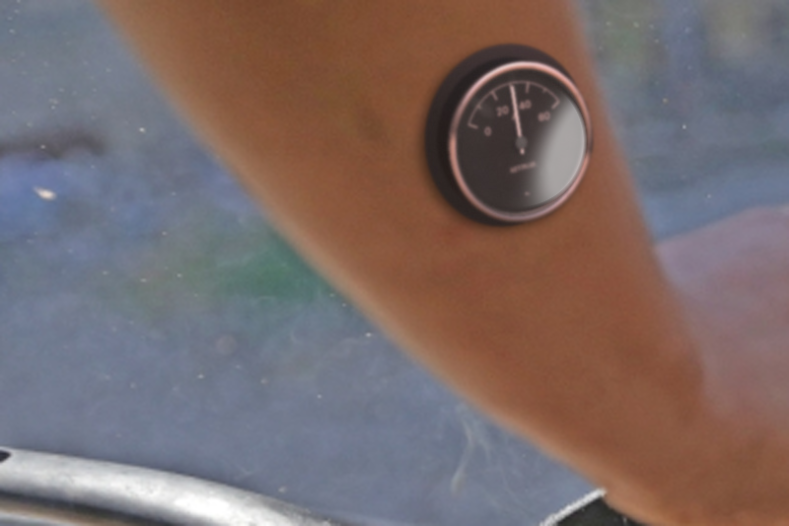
30 A
